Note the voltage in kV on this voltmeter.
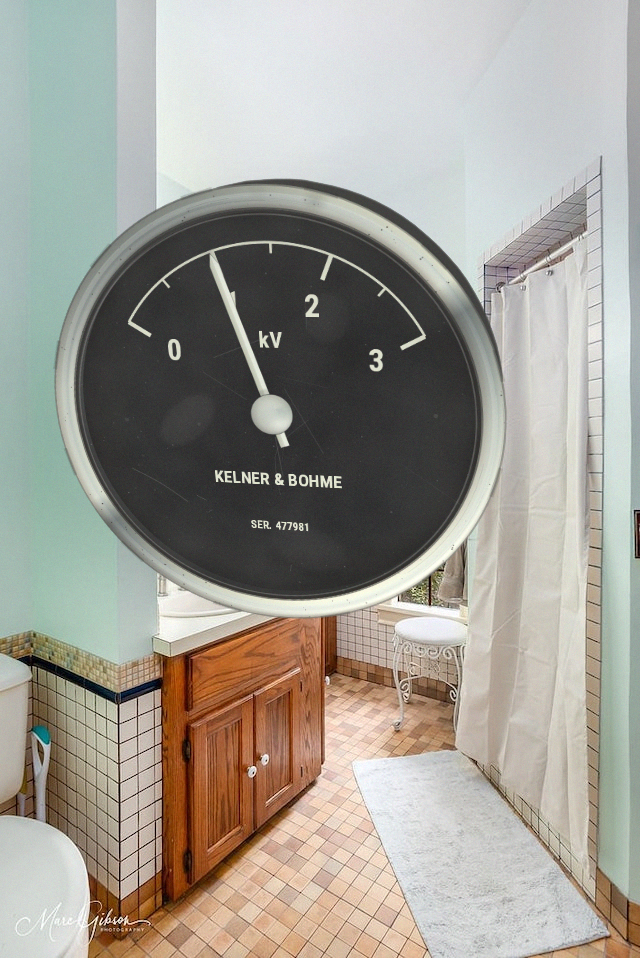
1 kV
